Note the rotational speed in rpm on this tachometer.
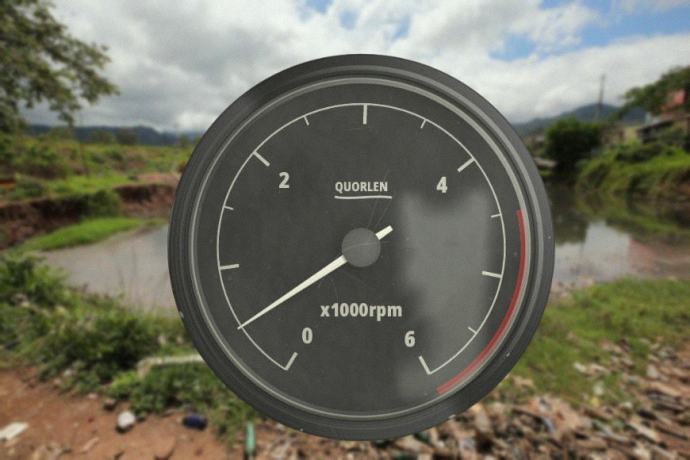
500 rpm
